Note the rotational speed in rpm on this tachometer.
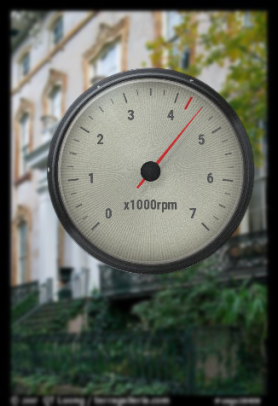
4500 rpm
